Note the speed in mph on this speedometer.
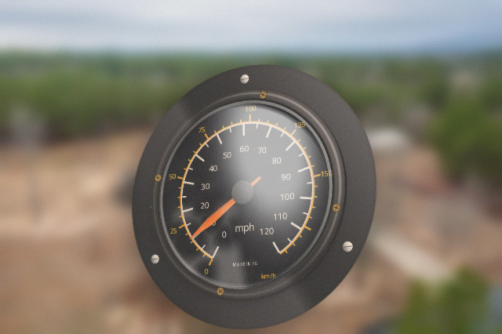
10 mph
